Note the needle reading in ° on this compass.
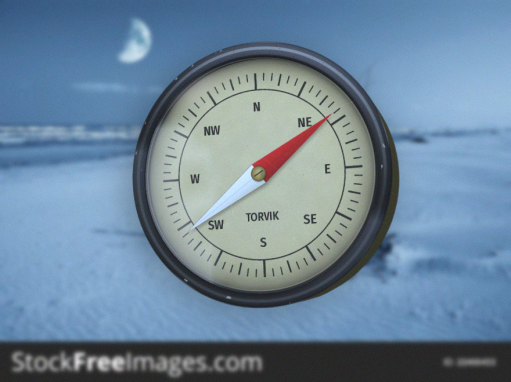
55 °
